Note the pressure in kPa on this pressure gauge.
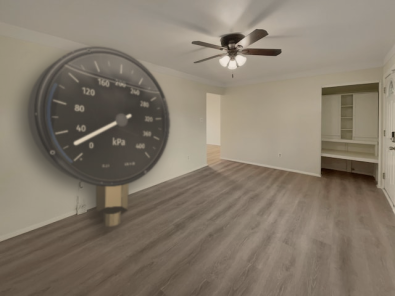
20 kPa
